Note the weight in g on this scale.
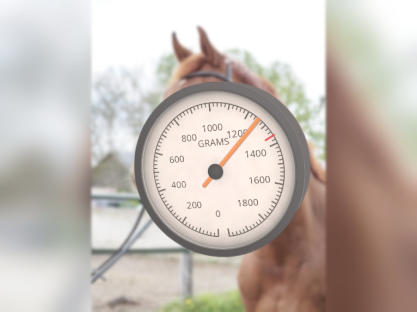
1260 g
